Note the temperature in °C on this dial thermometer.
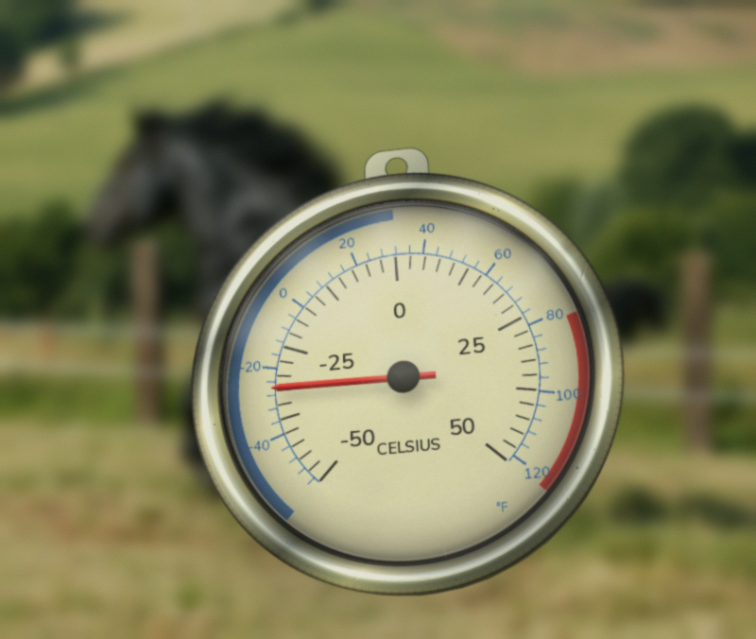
-32.5 °C
